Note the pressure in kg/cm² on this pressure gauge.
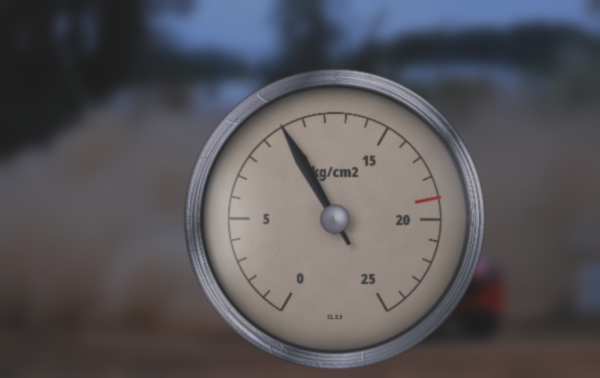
10 kg/cm²
